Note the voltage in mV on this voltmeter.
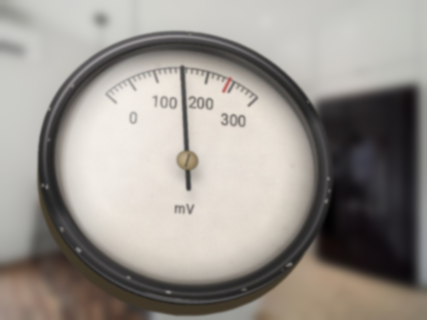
150 mV
